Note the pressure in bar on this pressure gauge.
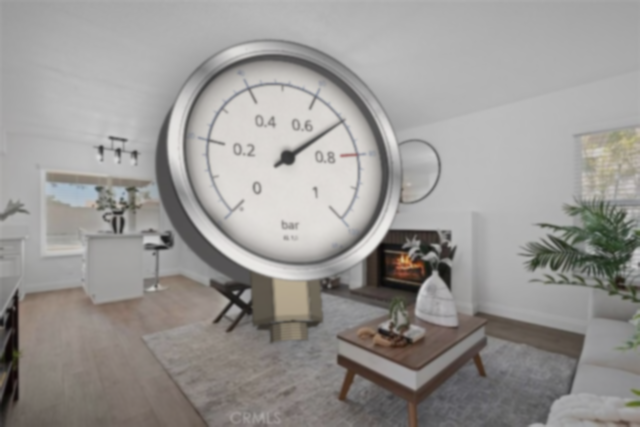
0.7 bar
